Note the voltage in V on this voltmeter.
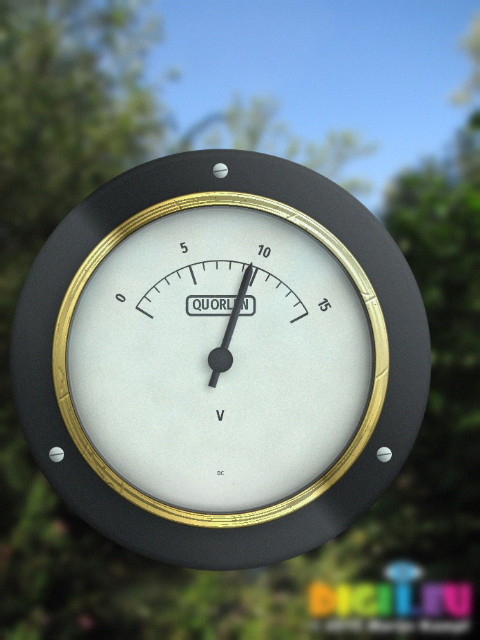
9.5 V
